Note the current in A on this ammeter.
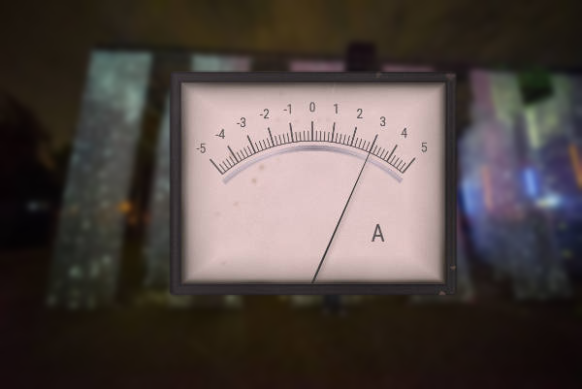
3 A
